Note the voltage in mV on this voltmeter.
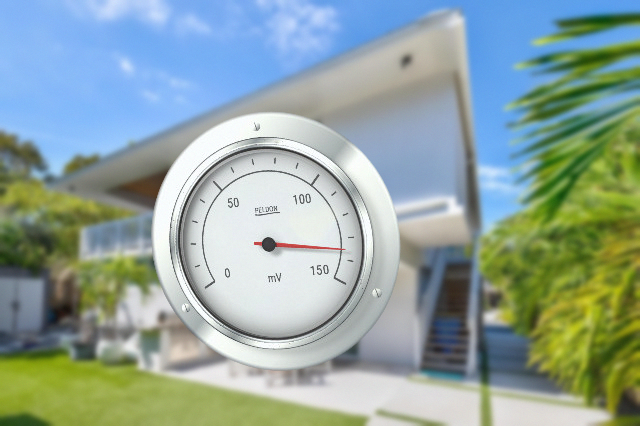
135 mV
